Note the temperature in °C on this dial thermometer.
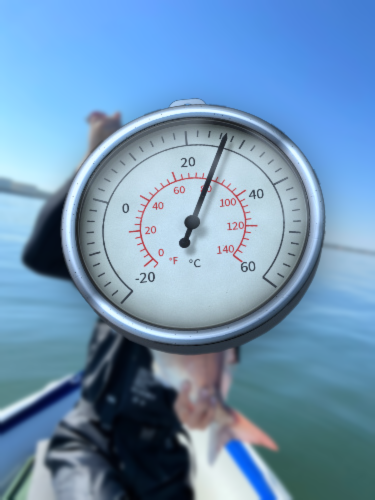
27 °C
